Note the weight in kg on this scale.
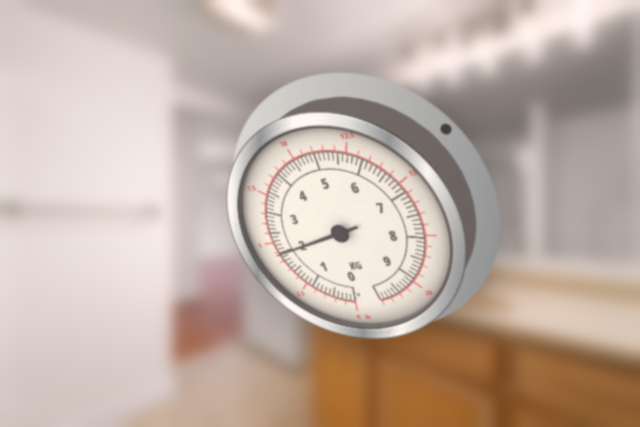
2 kg
